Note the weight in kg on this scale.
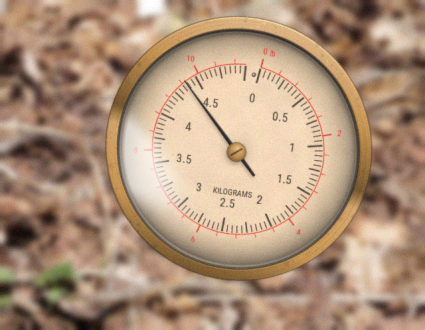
4.4 kg
